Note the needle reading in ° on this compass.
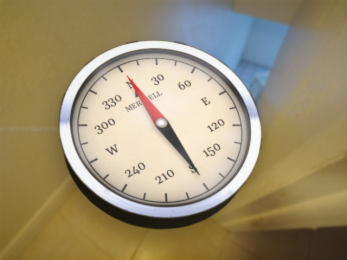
0 °
